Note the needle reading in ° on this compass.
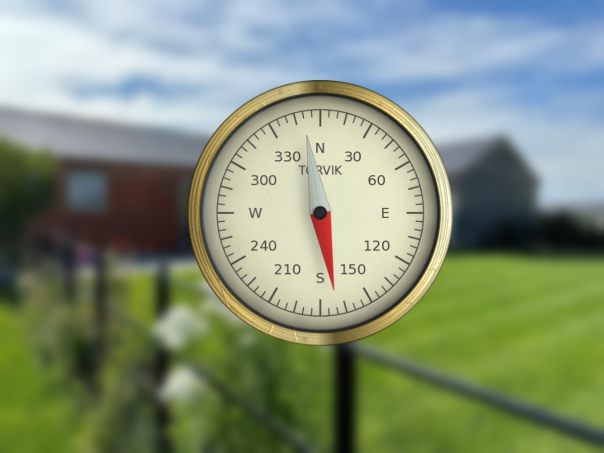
170 °
